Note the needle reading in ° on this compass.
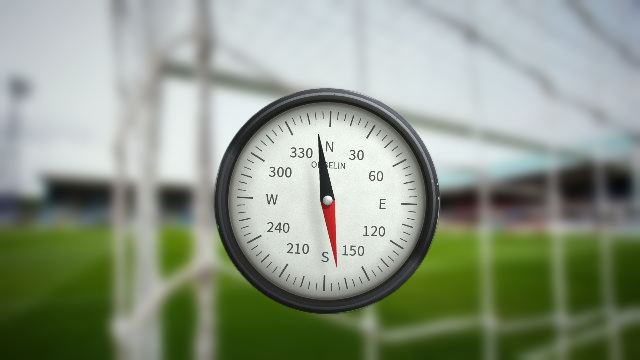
170 °
